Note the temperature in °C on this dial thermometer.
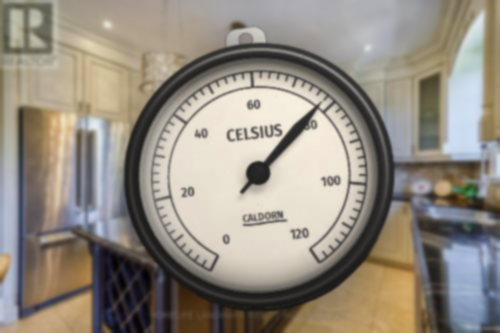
78 °C
